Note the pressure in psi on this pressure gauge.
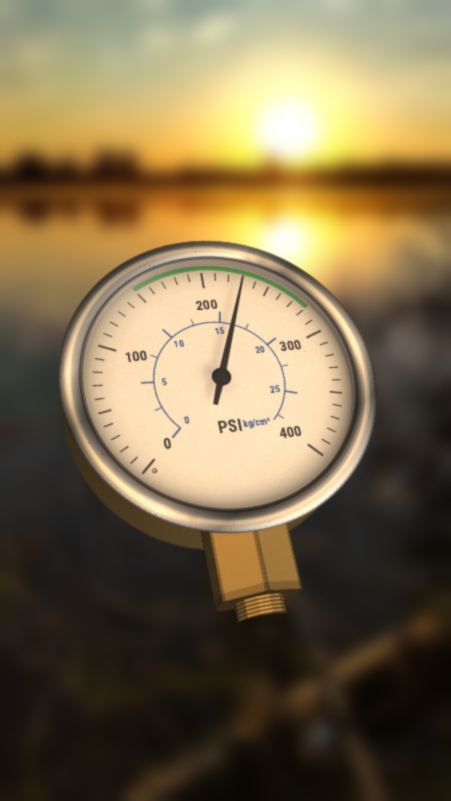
230 psi
